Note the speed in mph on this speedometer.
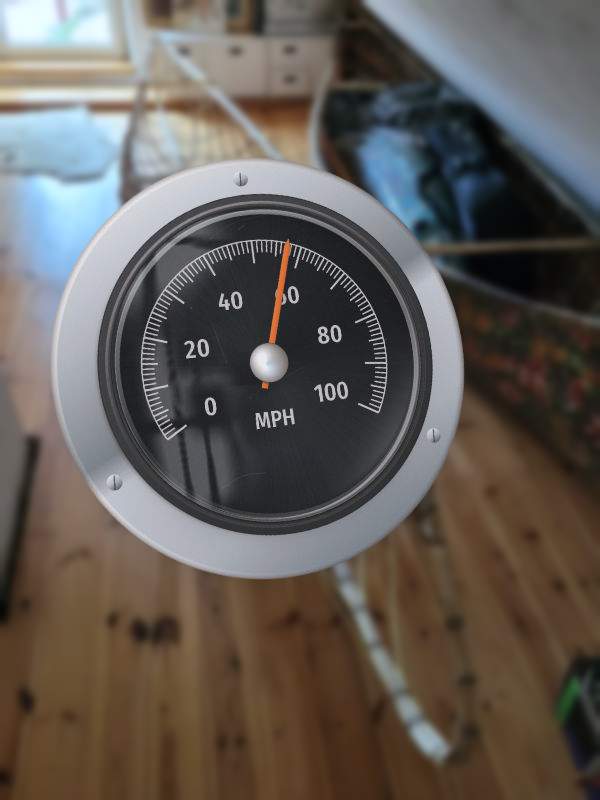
57 mph
